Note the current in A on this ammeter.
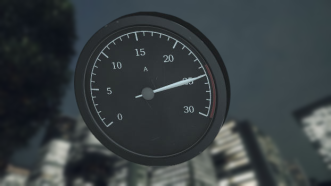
25 A
